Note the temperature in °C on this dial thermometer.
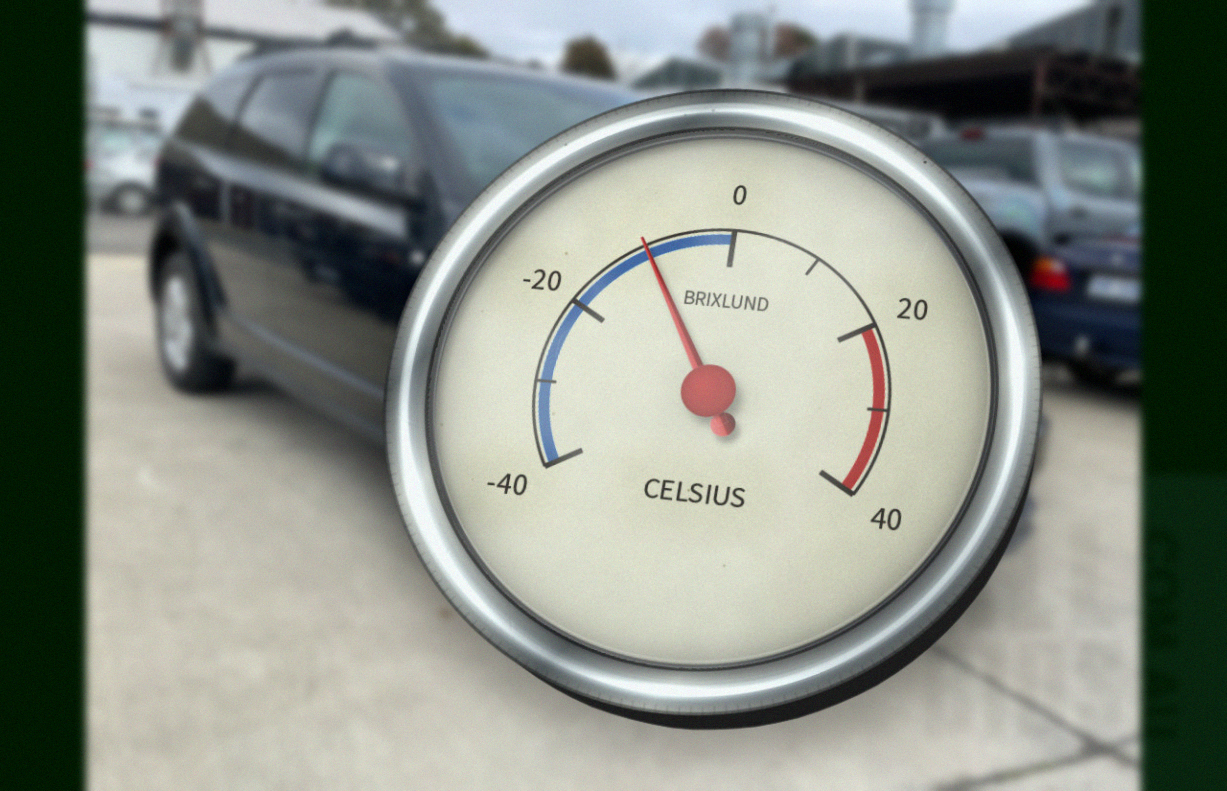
-10 °C
